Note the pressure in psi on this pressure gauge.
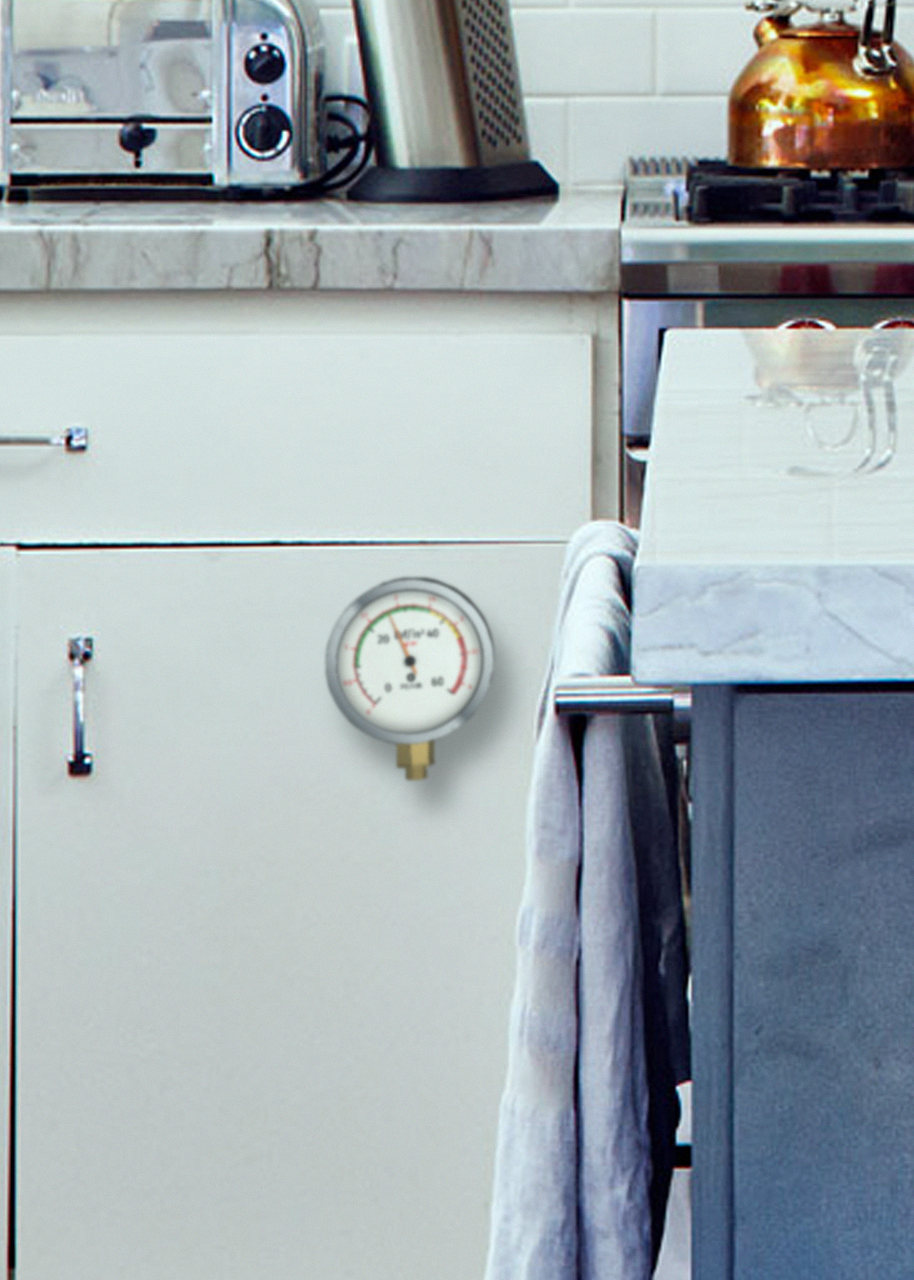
26 psi
